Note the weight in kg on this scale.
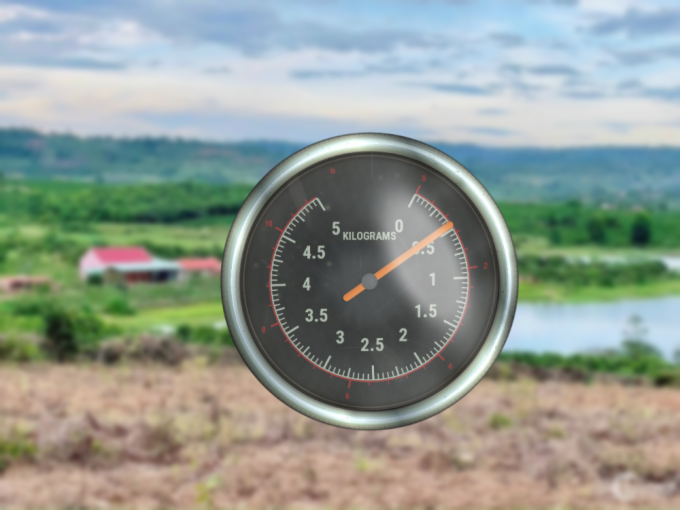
0.45 kg
